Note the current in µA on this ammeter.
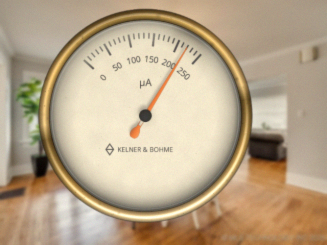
220 µA
